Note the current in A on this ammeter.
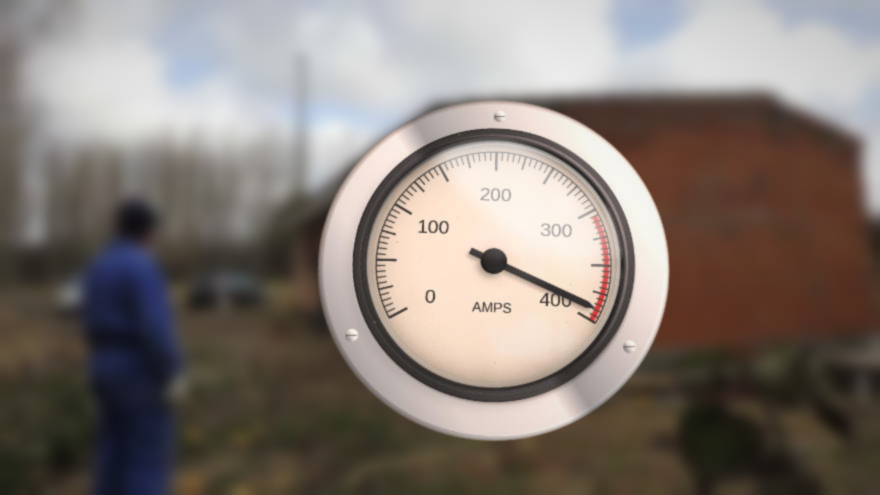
390 A
